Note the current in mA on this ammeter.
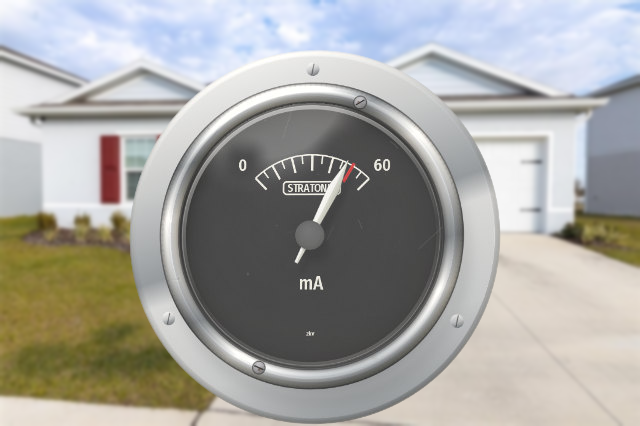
47.5 mA
